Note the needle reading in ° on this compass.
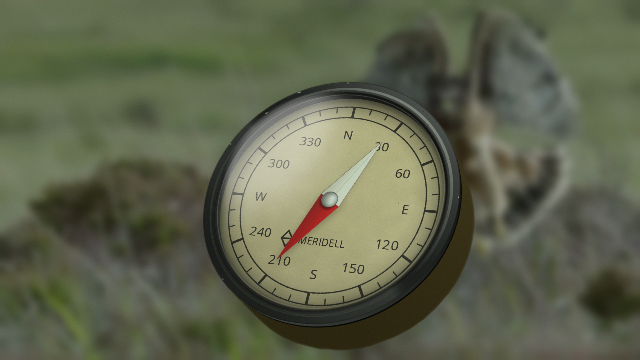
210 °
